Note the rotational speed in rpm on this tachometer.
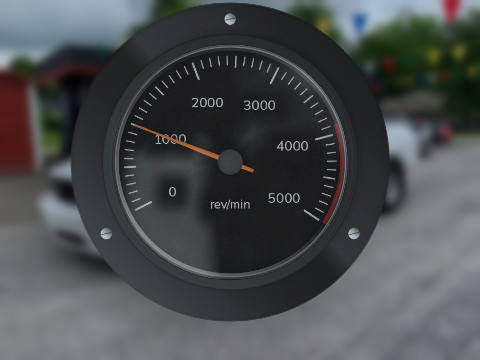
1000 rpm
